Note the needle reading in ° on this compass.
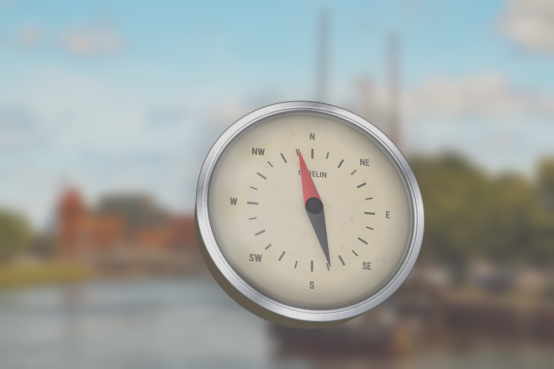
345 °
